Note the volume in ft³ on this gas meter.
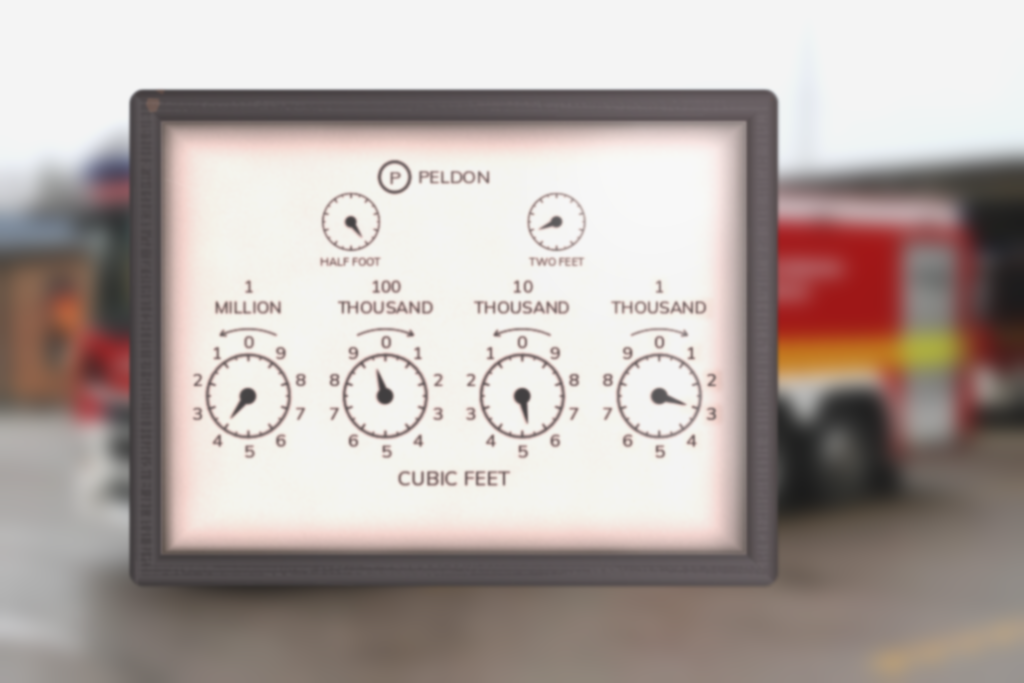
395300 ft³
